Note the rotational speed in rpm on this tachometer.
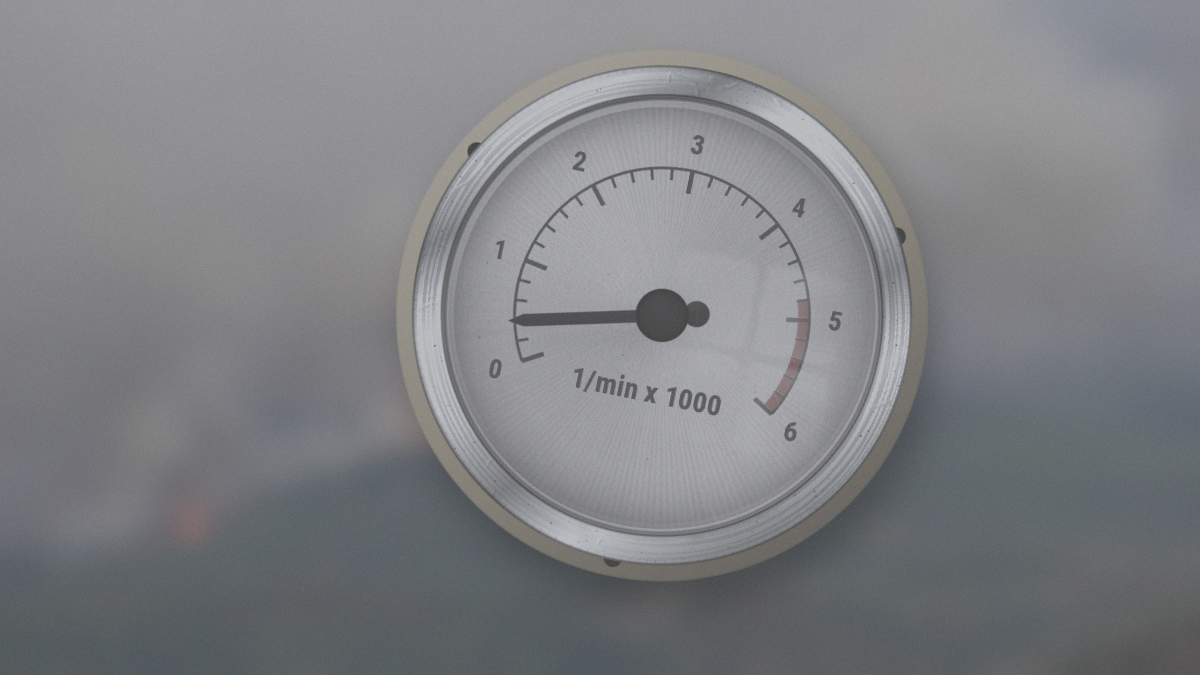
400 rpm
